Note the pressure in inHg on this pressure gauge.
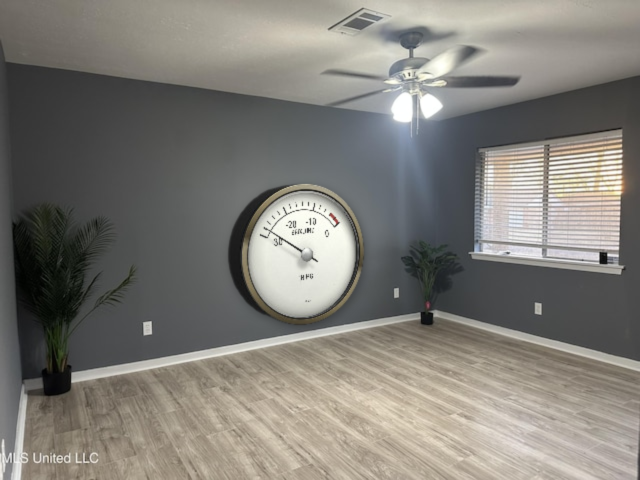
-28 inHg
